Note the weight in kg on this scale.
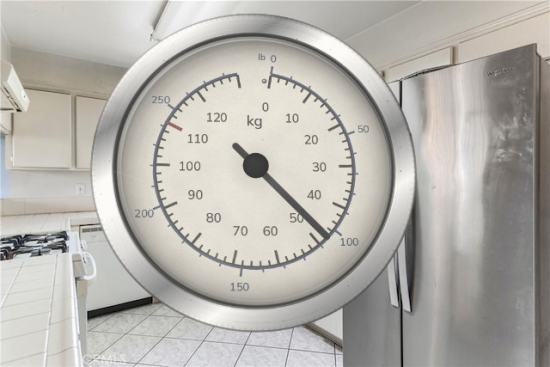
48 kg
